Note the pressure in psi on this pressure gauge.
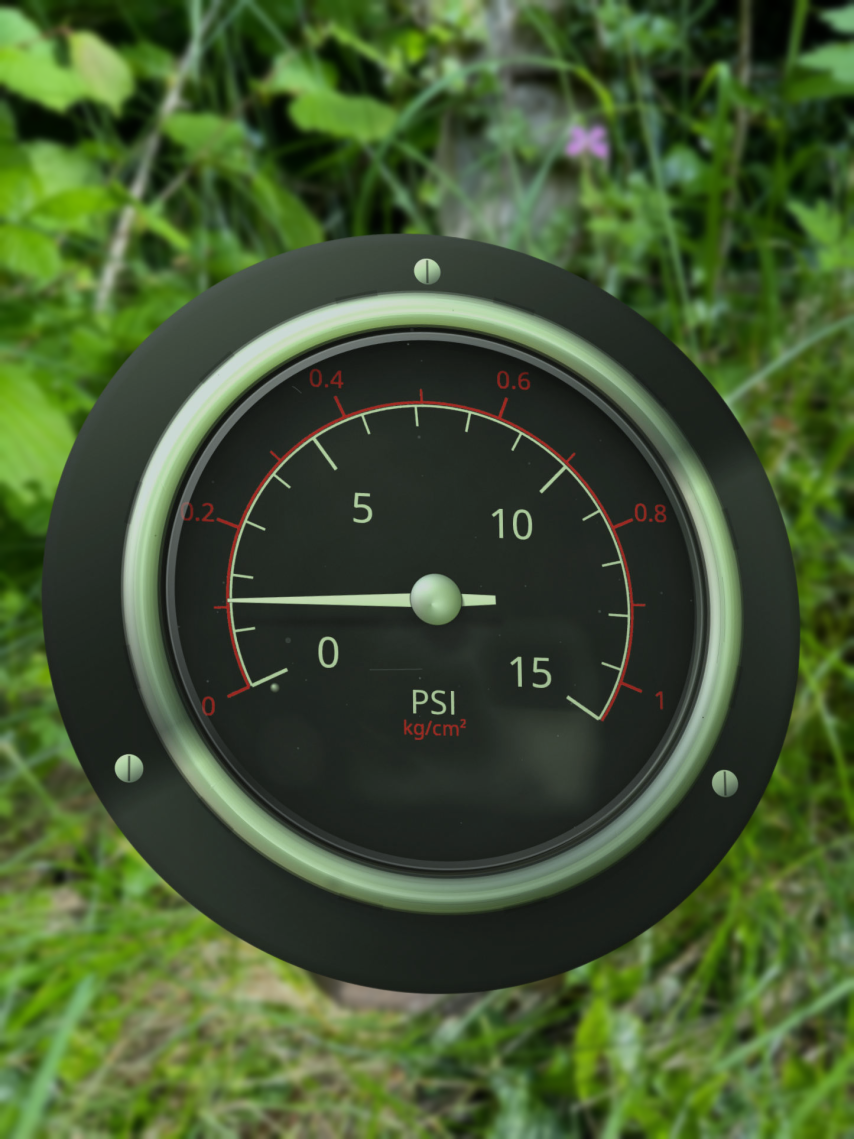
1.5 psi
